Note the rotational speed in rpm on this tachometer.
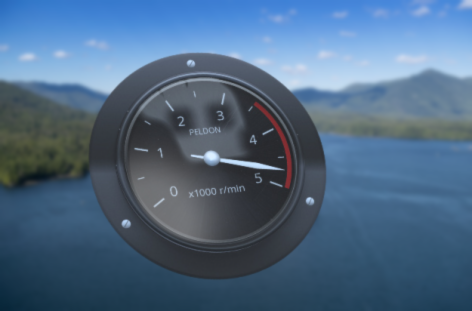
4750 rpm
